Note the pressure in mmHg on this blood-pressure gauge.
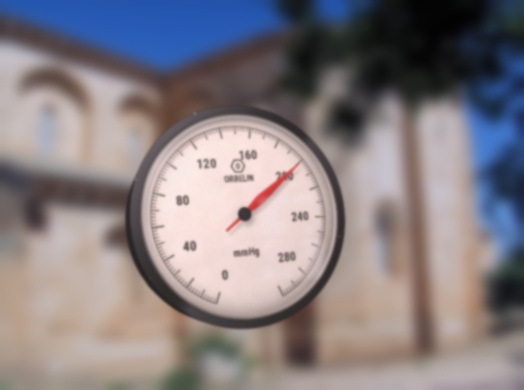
200 mmHg
